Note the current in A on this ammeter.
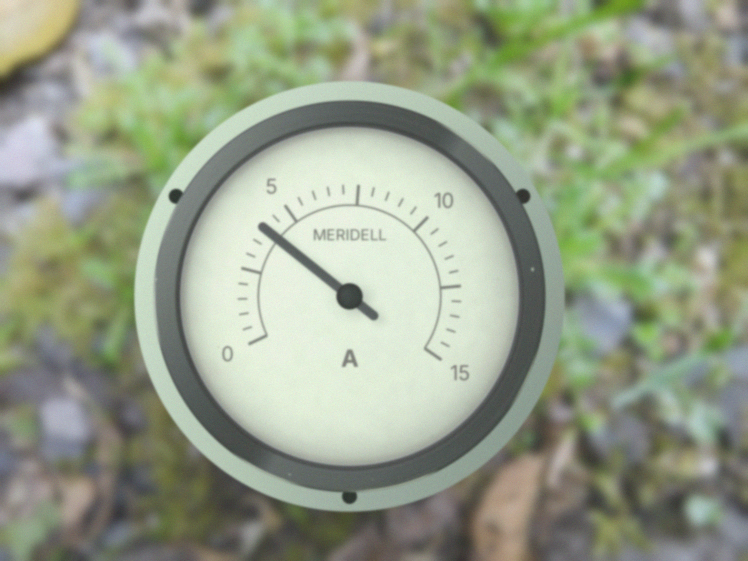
4 A
